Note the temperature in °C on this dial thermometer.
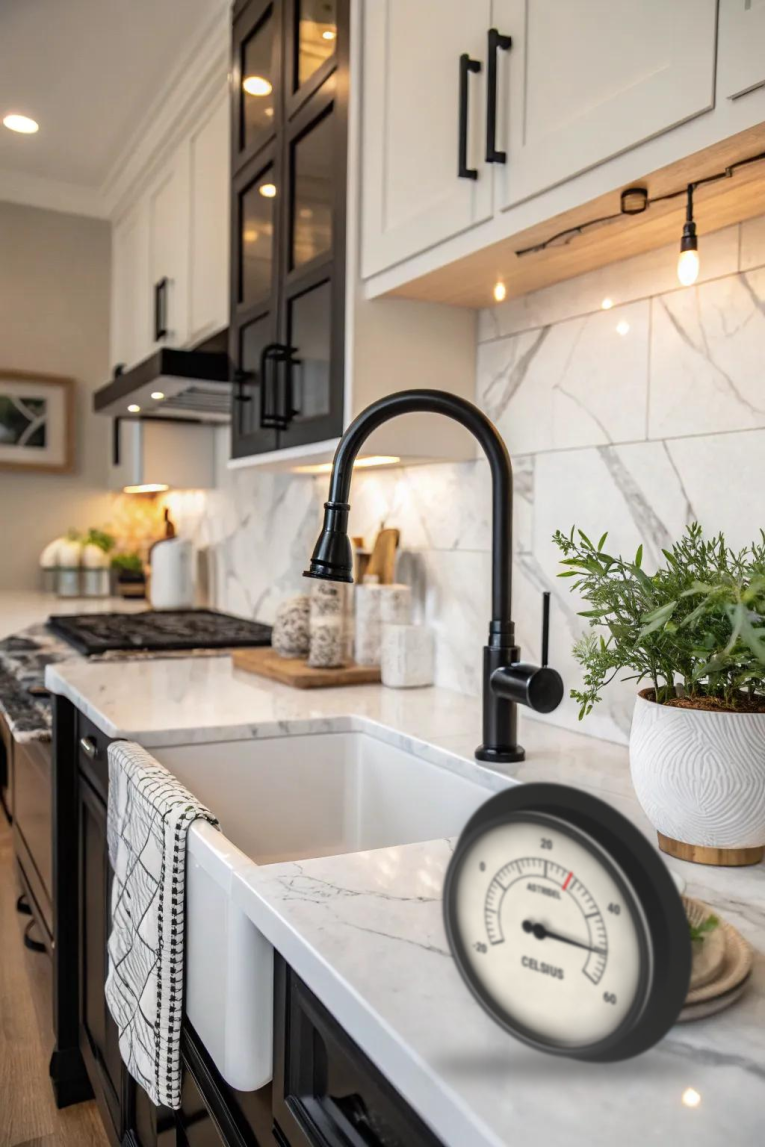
50 °C
